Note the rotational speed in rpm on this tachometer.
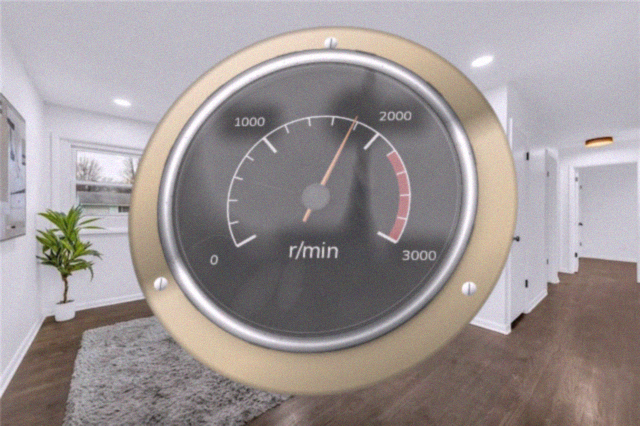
1800 rpm
